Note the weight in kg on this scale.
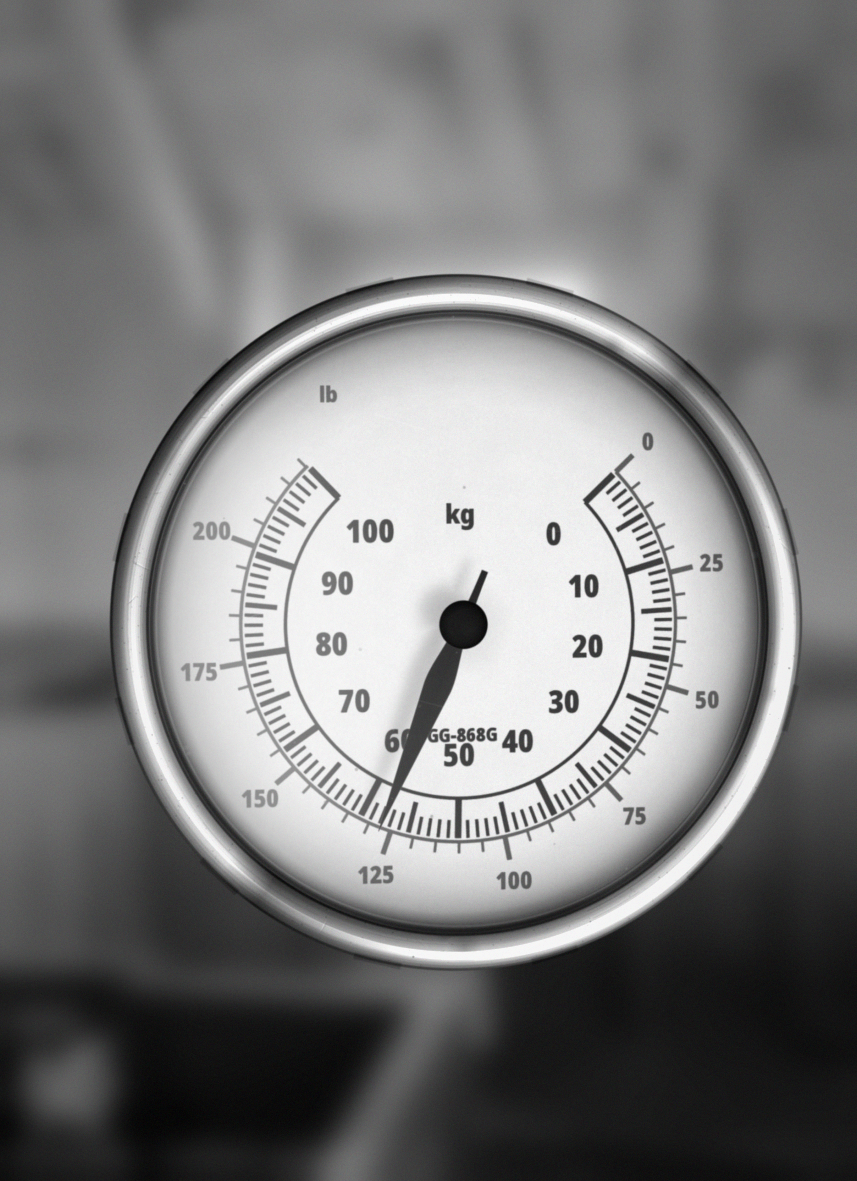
58 kg
